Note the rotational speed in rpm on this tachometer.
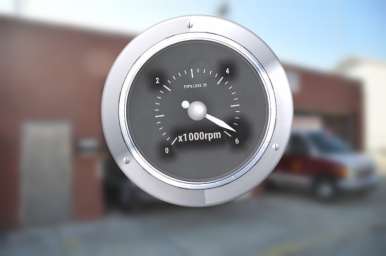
5800 rpm
